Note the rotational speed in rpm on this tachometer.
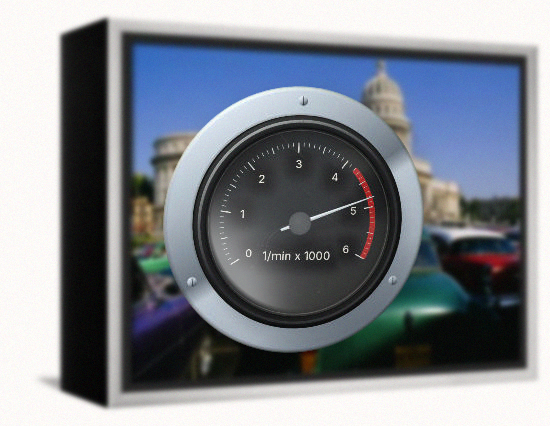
4800 rpm
